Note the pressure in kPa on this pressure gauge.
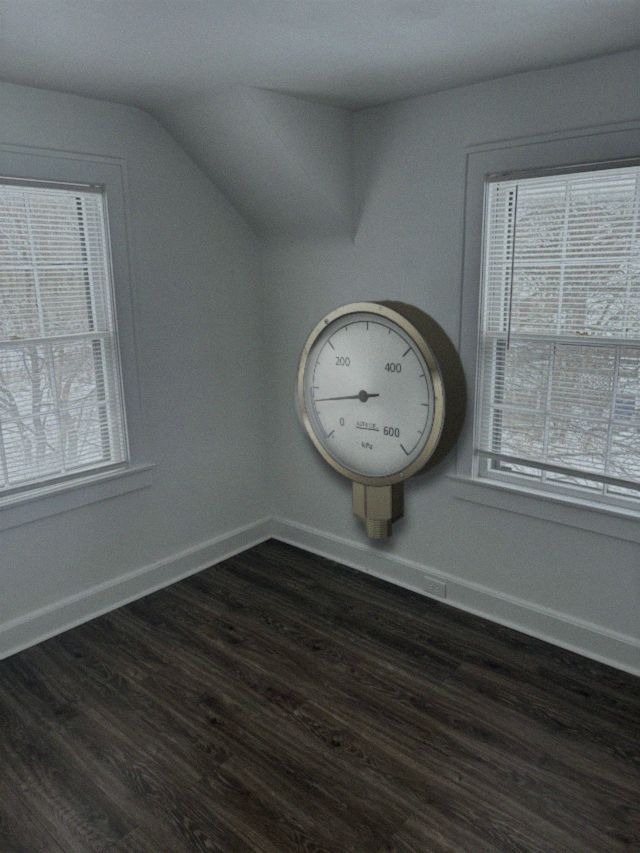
75 kPa
